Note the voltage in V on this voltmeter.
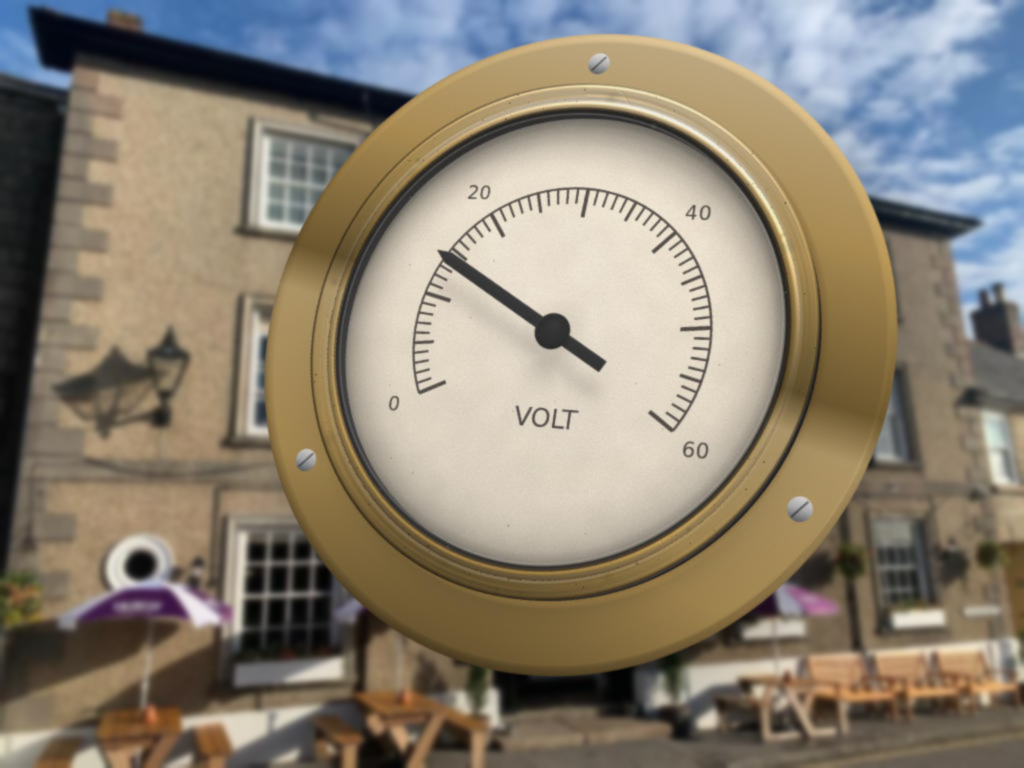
14 V
